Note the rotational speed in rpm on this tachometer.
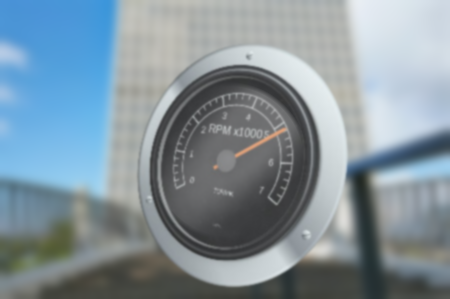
5200 rpm
